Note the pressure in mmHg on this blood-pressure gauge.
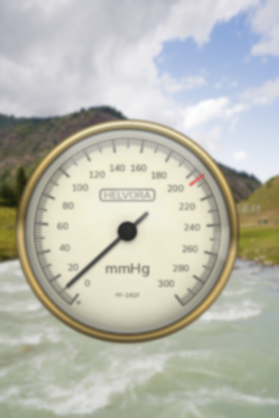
10 mmHg
